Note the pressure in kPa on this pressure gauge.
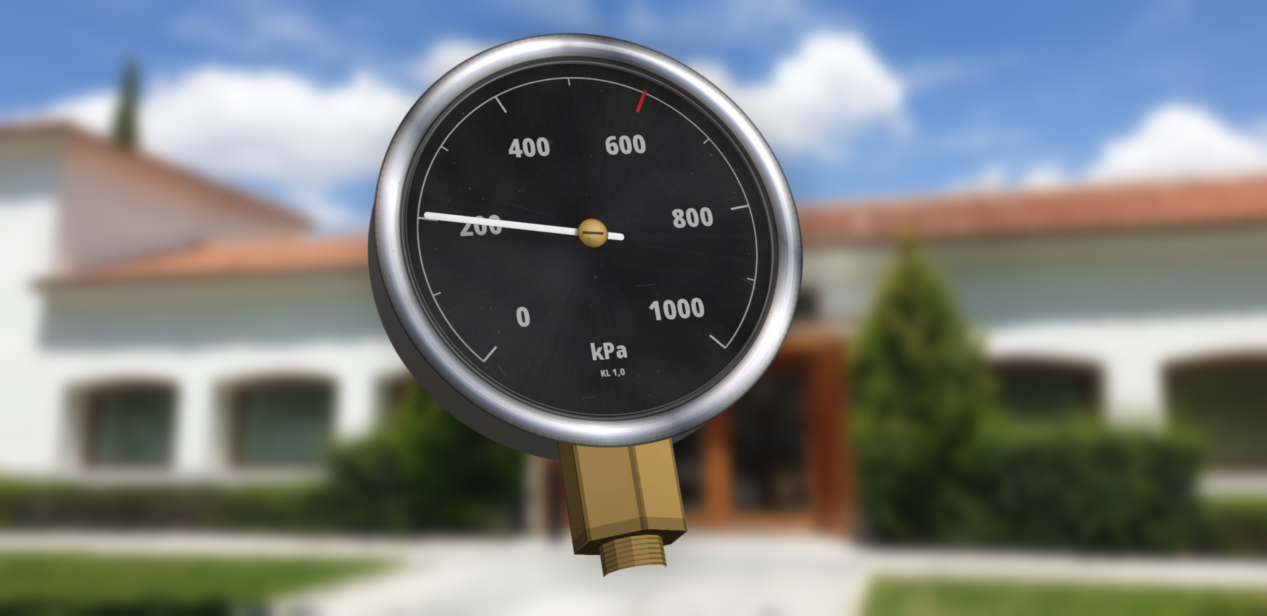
200 kPa
